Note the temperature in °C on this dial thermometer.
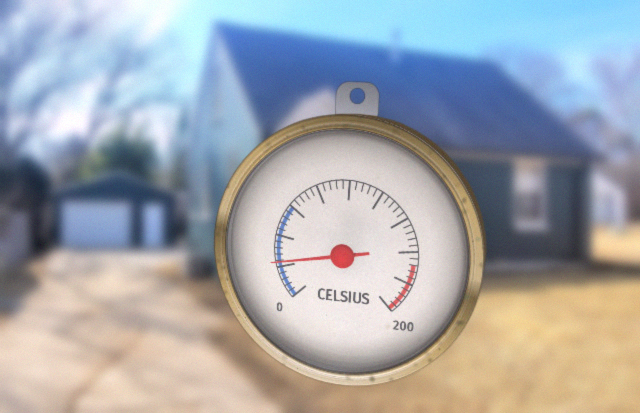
24 °C
